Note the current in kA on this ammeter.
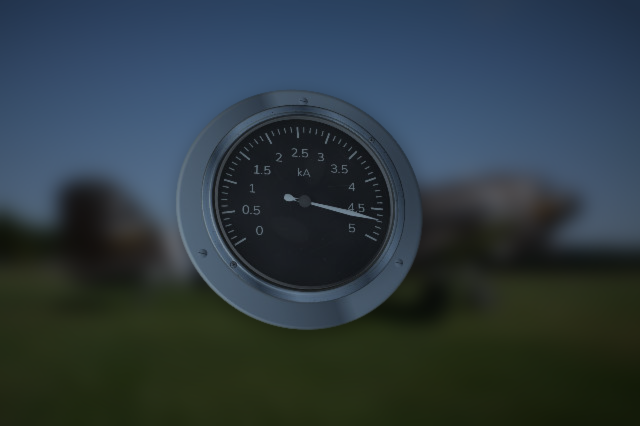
4.7 kA
